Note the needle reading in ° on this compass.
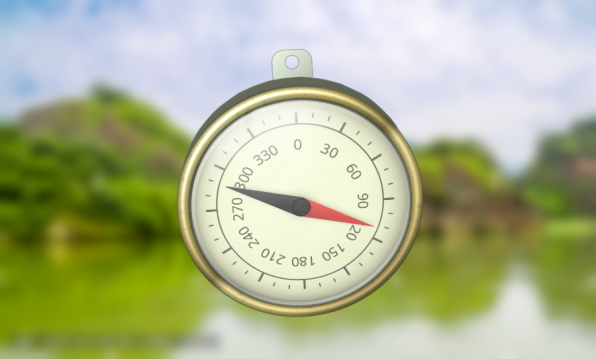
110 °
